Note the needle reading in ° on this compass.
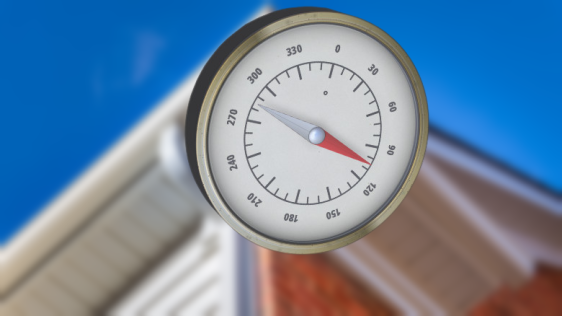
105 °
